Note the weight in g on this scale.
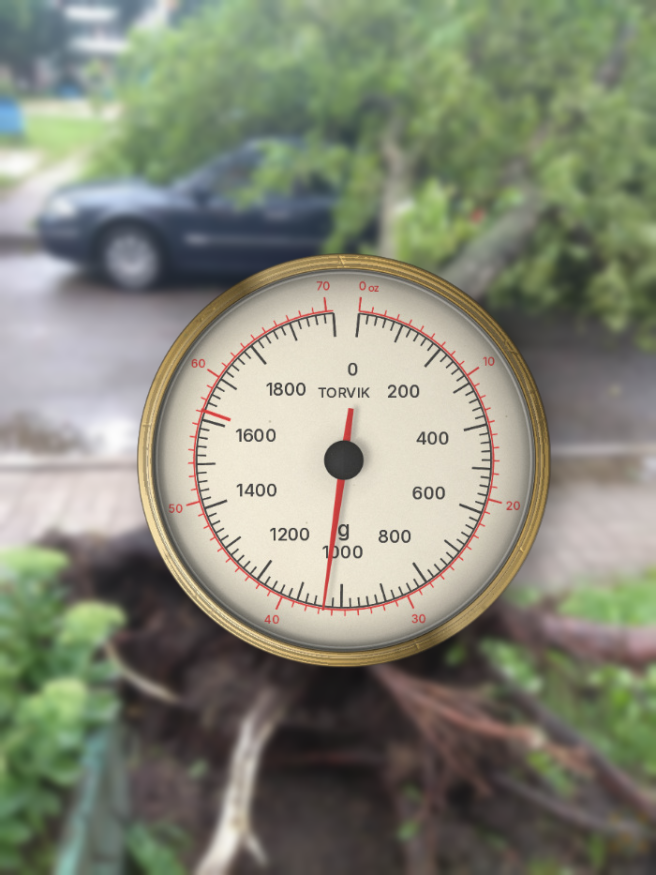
1040 g
